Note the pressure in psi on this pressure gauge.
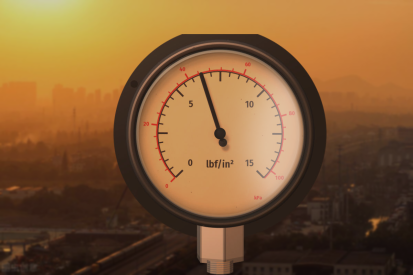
6.5 psi
